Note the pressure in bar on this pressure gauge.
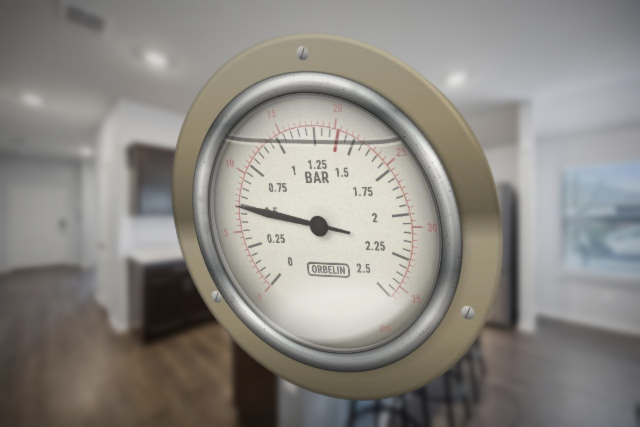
0.5 bar
